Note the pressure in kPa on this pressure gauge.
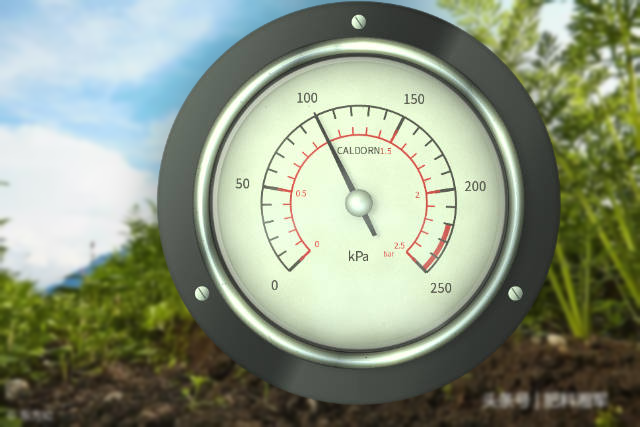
100 kPa
